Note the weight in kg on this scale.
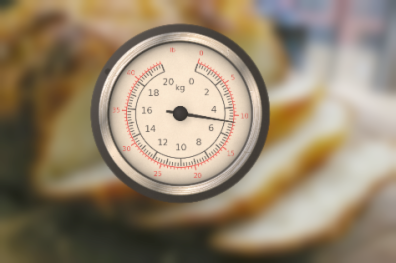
5 kg
